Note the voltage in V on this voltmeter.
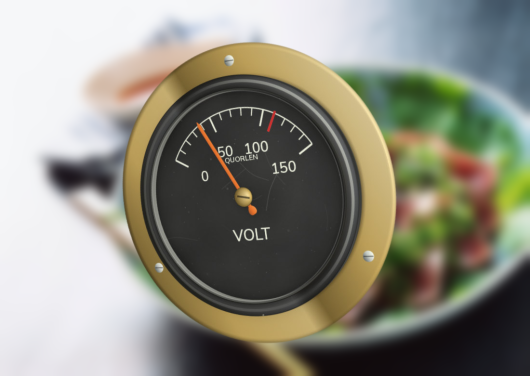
40 V
